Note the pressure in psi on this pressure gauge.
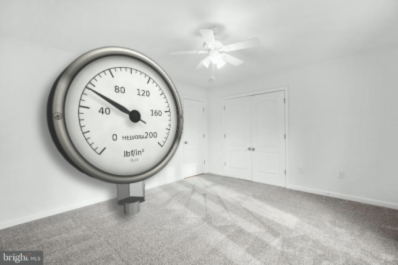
55 psi
